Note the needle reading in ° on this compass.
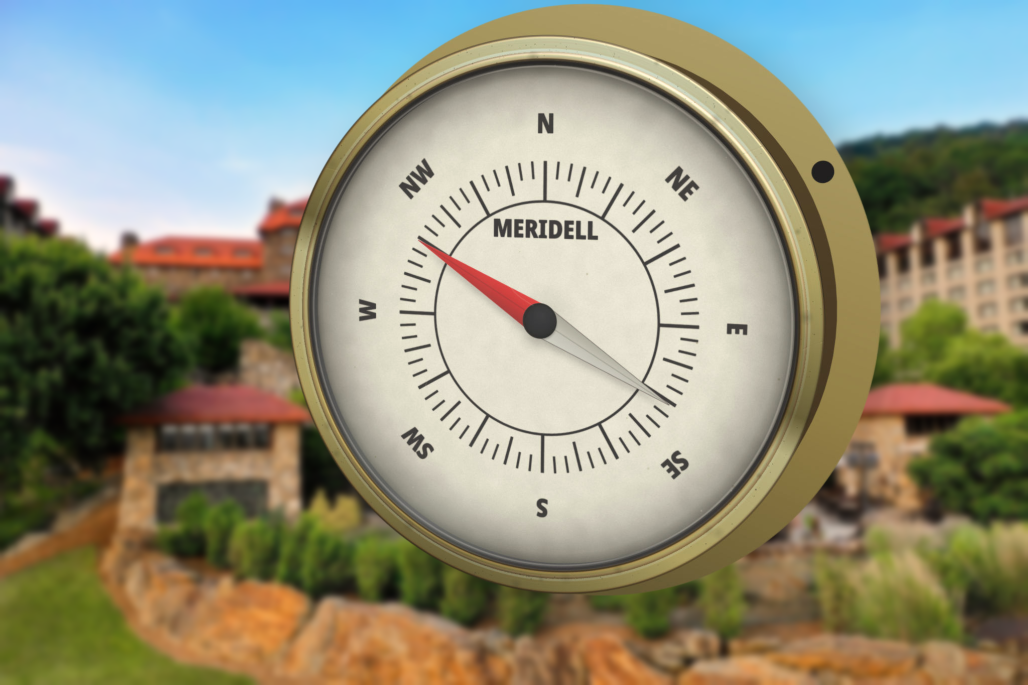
300 °
